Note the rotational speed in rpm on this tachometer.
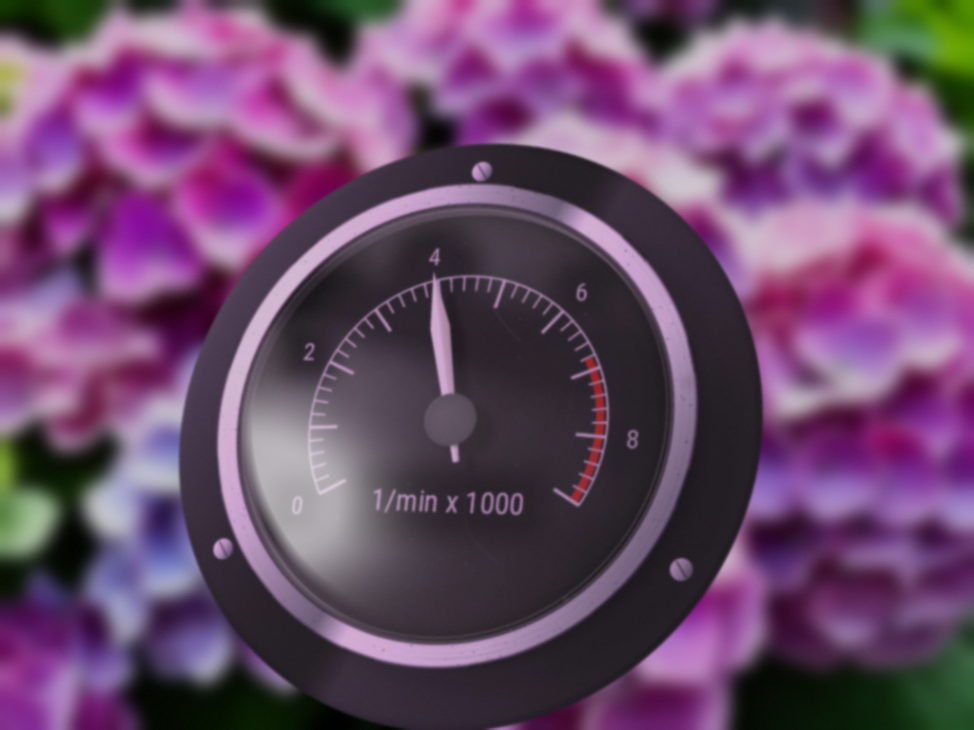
4000 rpm
